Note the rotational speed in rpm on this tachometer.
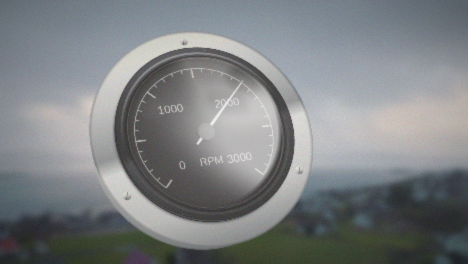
2000 rpm
